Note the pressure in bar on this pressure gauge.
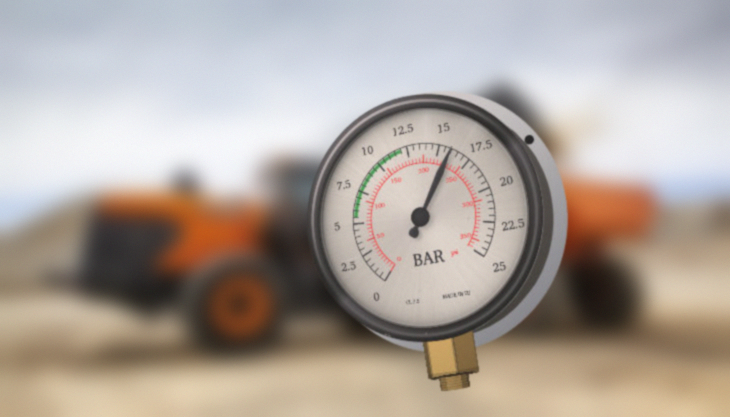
16 bar
